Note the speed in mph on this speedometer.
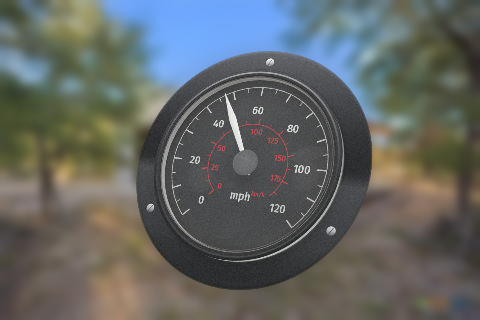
47.5 mph
